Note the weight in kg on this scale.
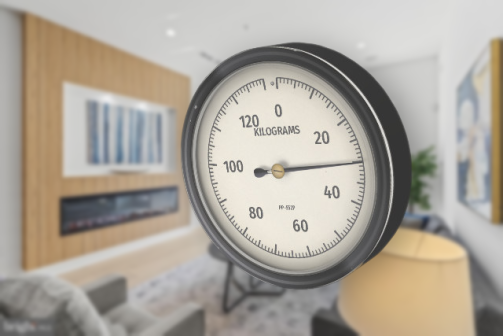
30 kg
